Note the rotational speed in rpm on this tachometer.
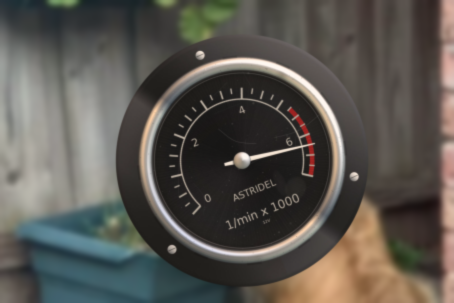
6250 rpm
